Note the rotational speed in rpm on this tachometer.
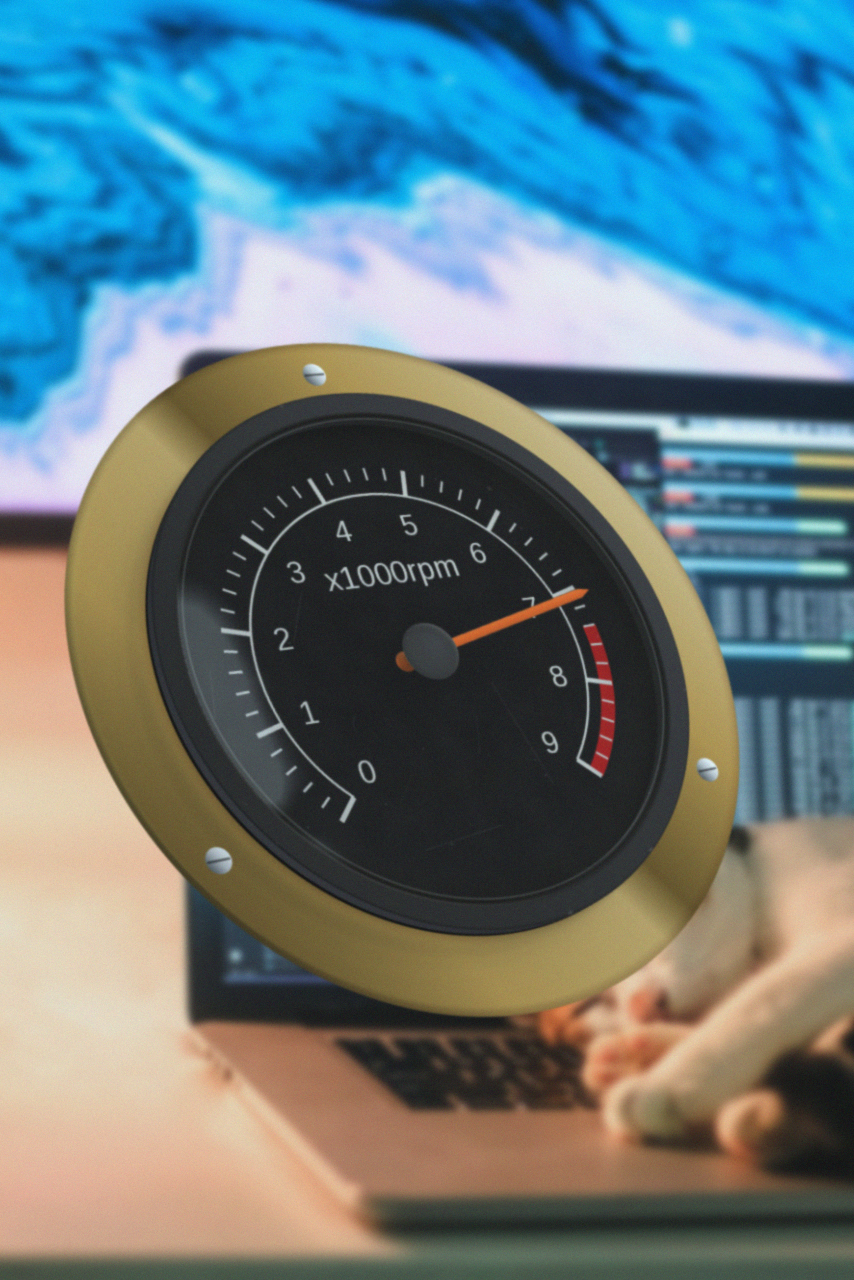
7100 rpm
